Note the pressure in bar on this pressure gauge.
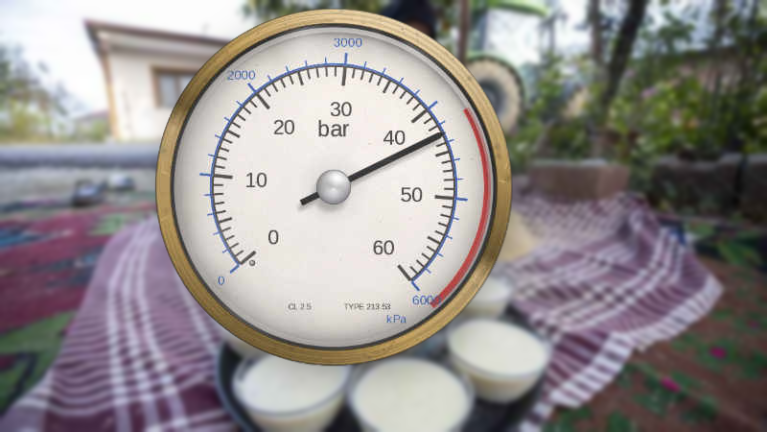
43 bar
